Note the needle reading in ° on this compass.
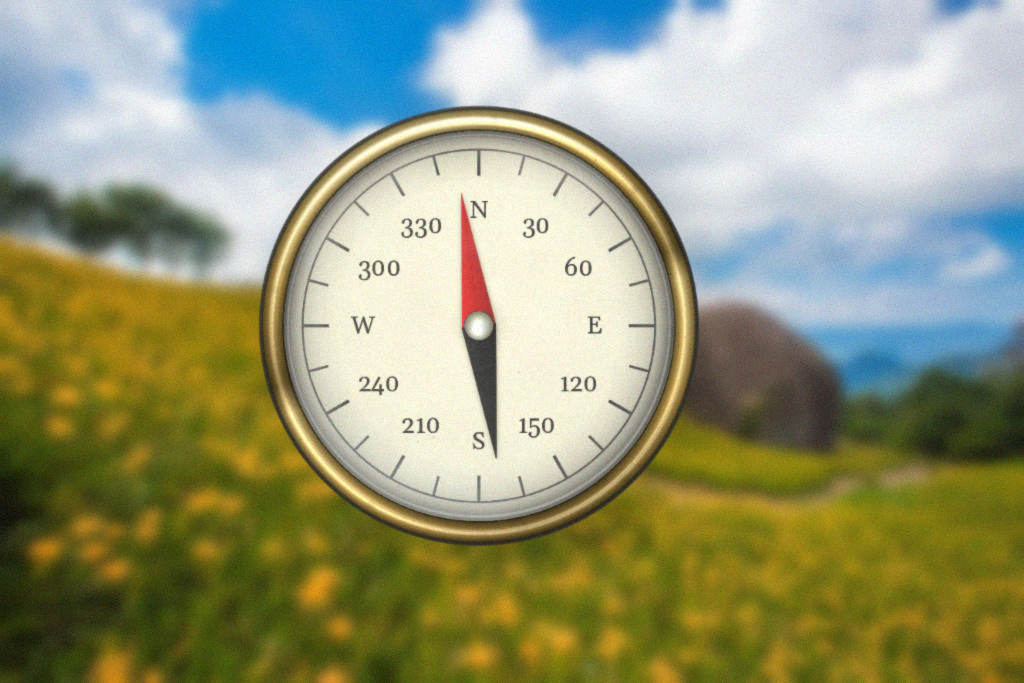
352.5 °
